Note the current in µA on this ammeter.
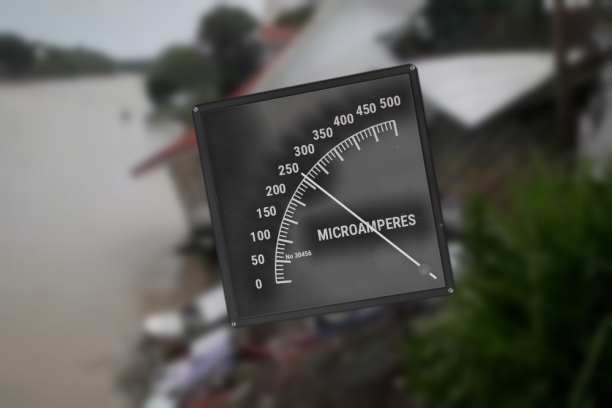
260 µA
